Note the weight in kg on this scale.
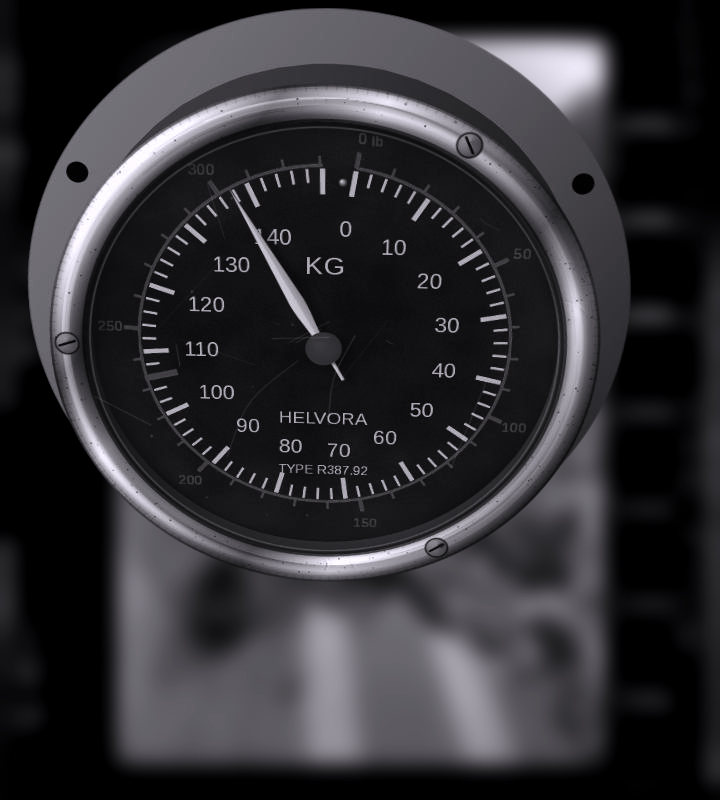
138 kg
